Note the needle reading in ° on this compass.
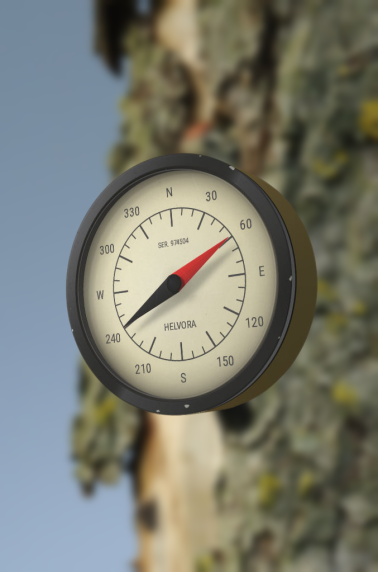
60 °
